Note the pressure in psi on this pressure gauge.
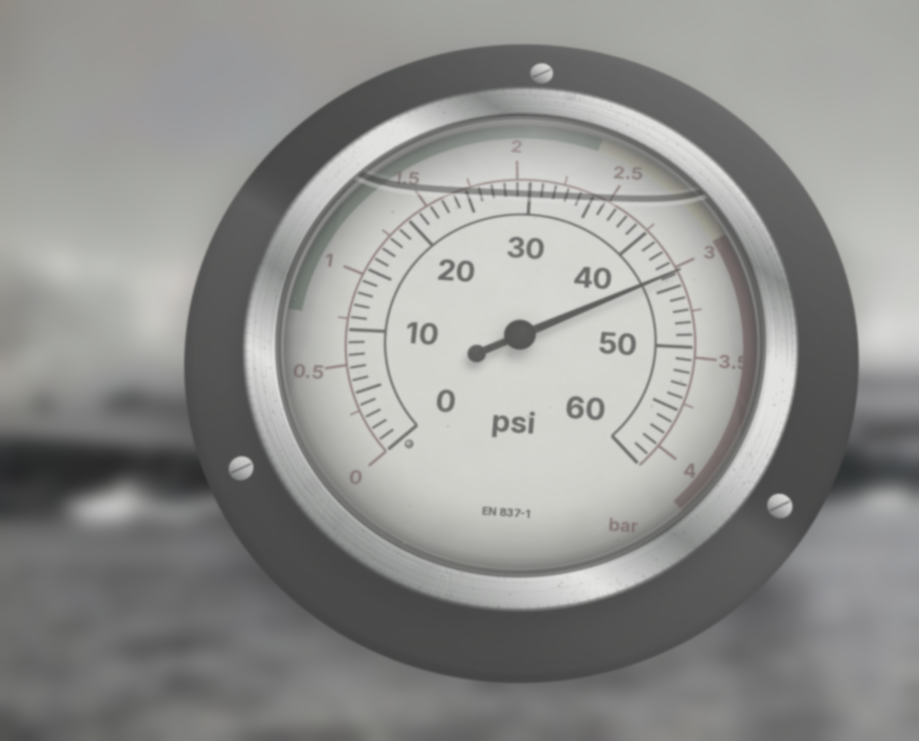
44 psi
